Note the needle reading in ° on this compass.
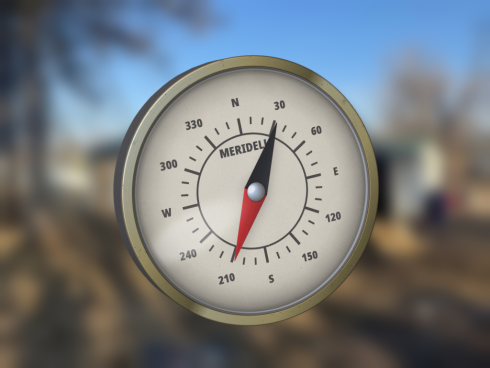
210 °
